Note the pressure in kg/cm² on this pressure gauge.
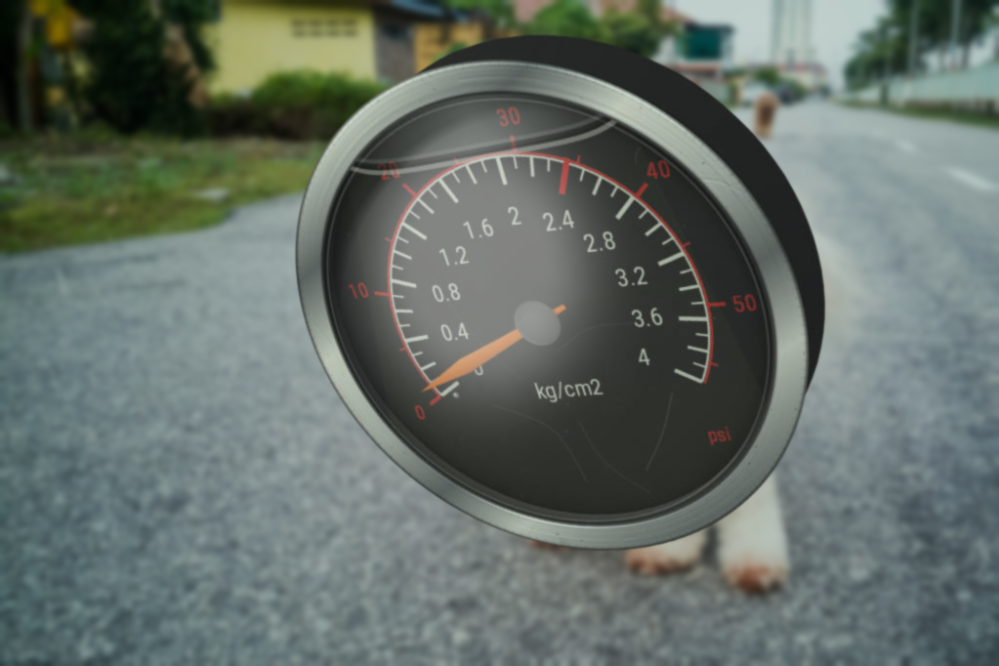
0.1 kg/cm²
